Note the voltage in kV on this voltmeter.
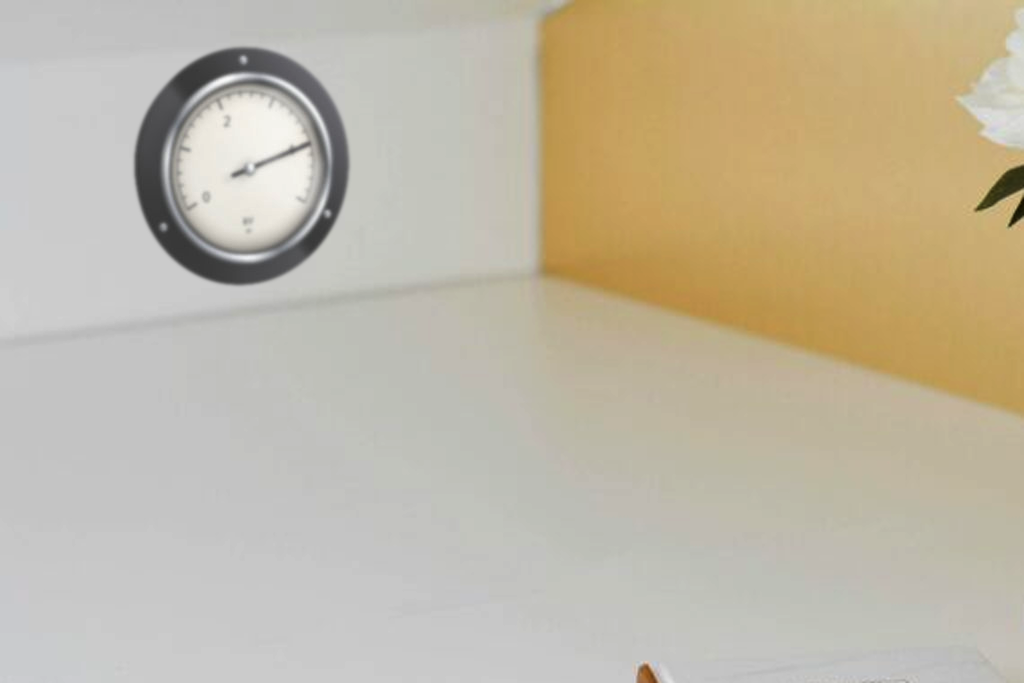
4 kV
